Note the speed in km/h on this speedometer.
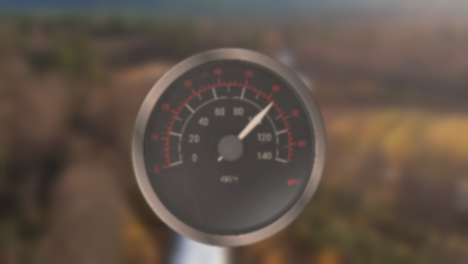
100 km/h
